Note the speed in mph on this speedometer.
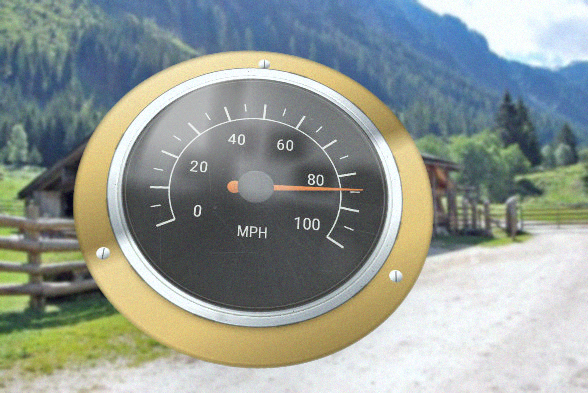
85 mph
